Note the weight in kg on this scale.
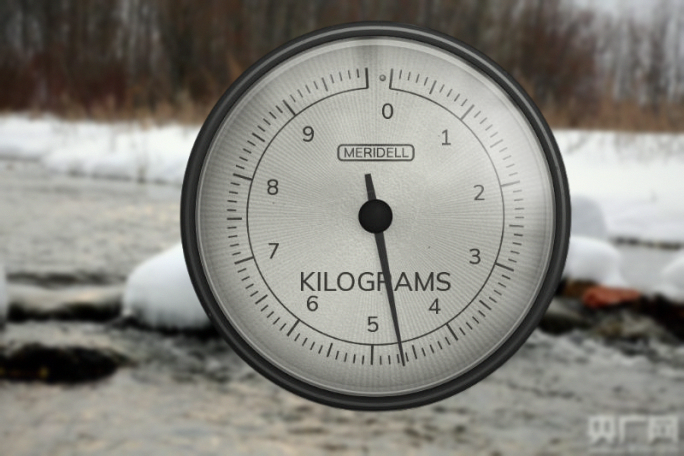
4.65 kg
